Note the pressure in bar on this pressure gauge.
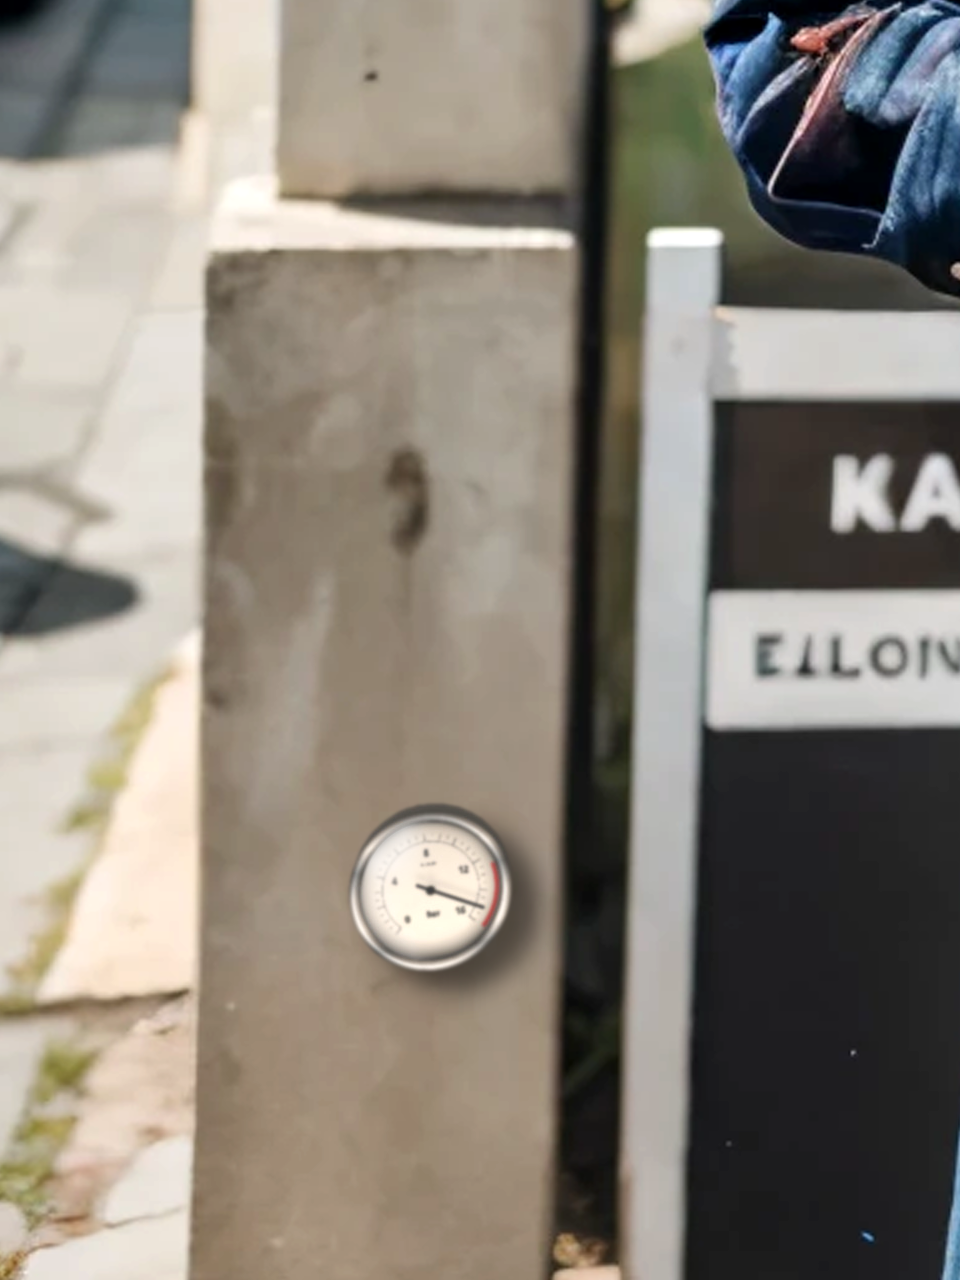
15 bar
